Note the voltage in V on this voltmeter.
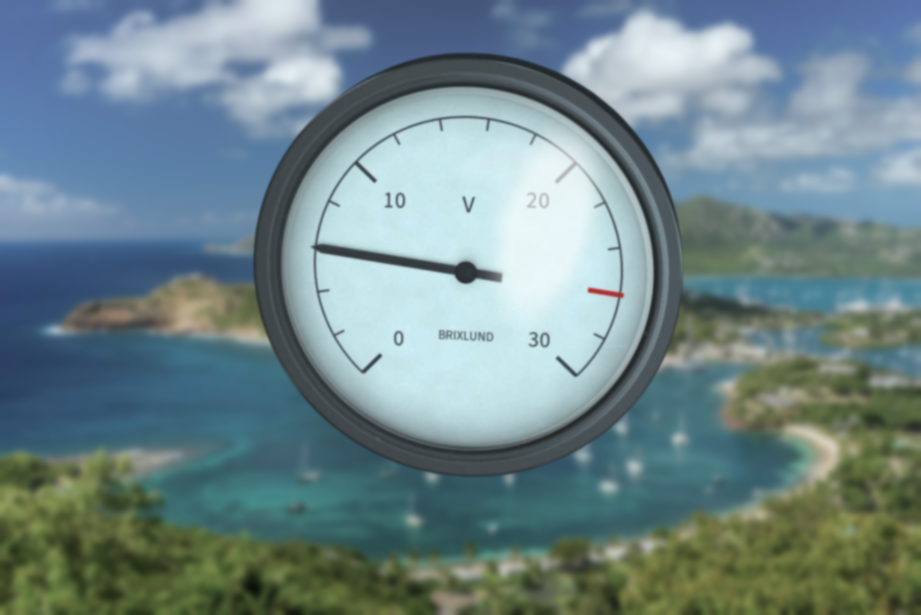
6 V
